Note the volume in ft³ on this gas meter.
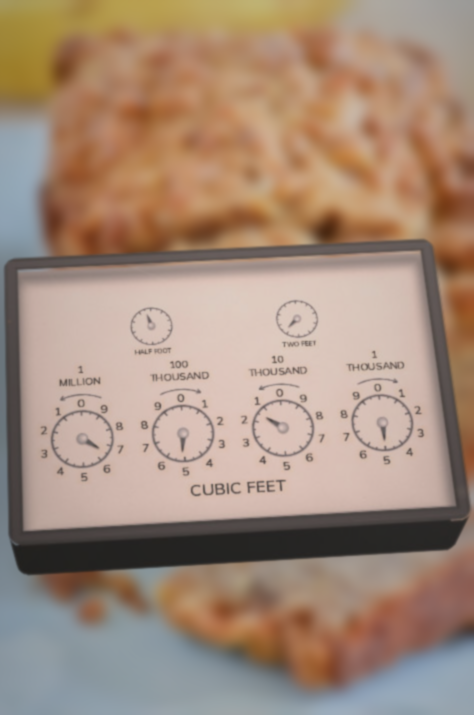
651500 ft³
